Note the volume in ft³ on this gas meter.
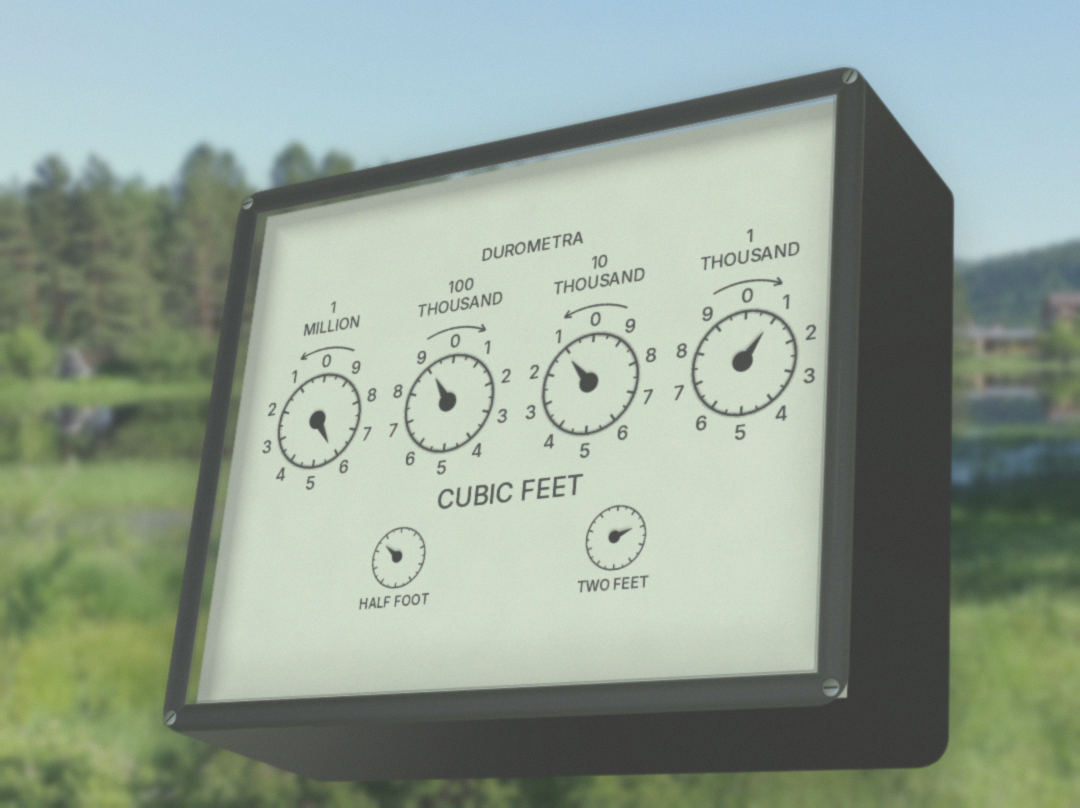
591100 ft³
